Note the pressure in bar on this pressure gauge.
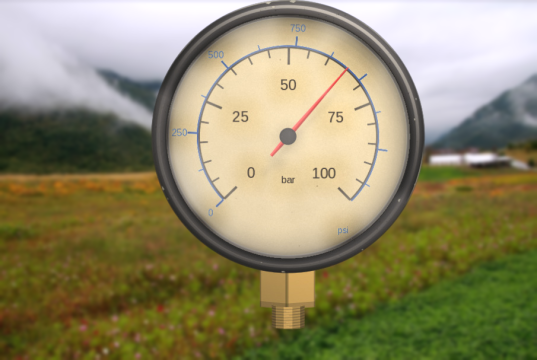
65 bar
